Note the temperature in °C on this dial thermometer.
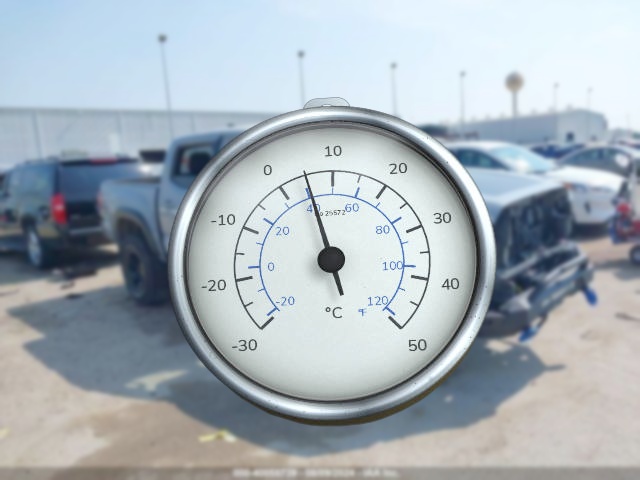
5 °C
